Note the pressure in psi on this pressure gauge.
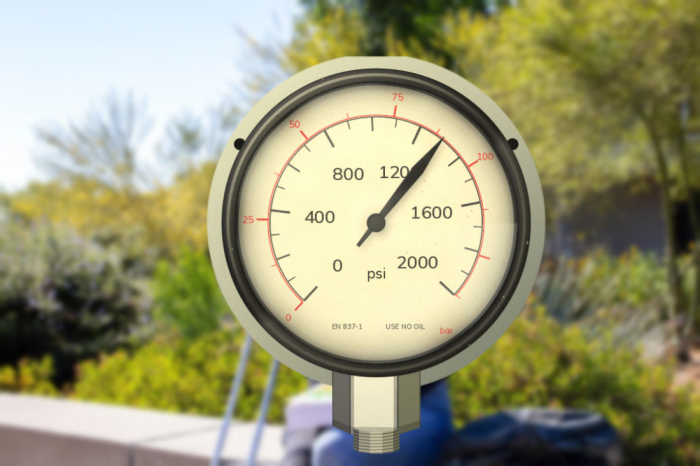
1300 psi
